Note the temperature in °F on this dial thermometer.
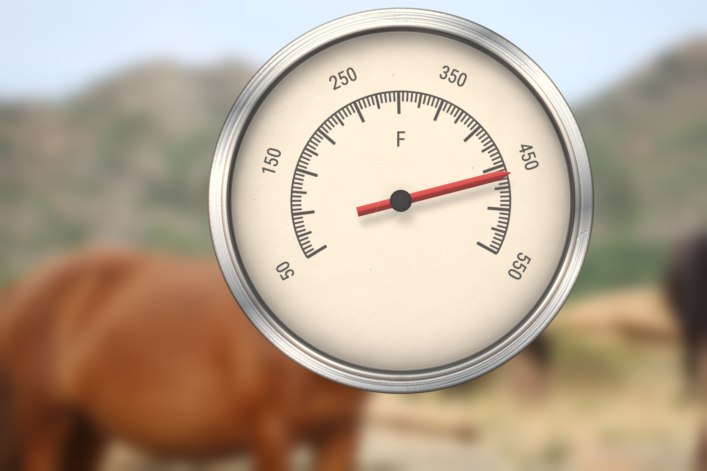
460 °F
